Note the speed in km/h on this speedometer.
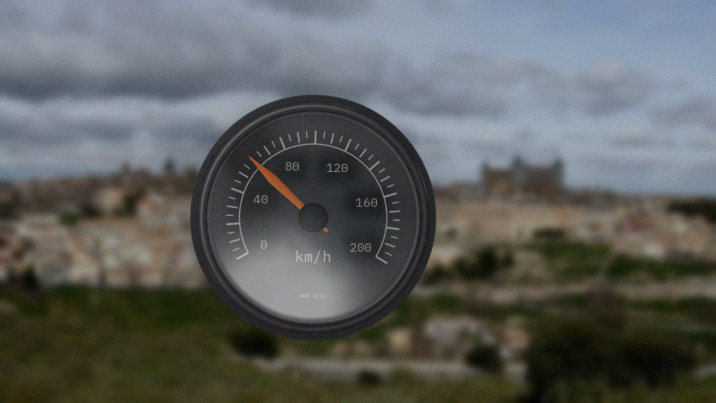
60 km/h
